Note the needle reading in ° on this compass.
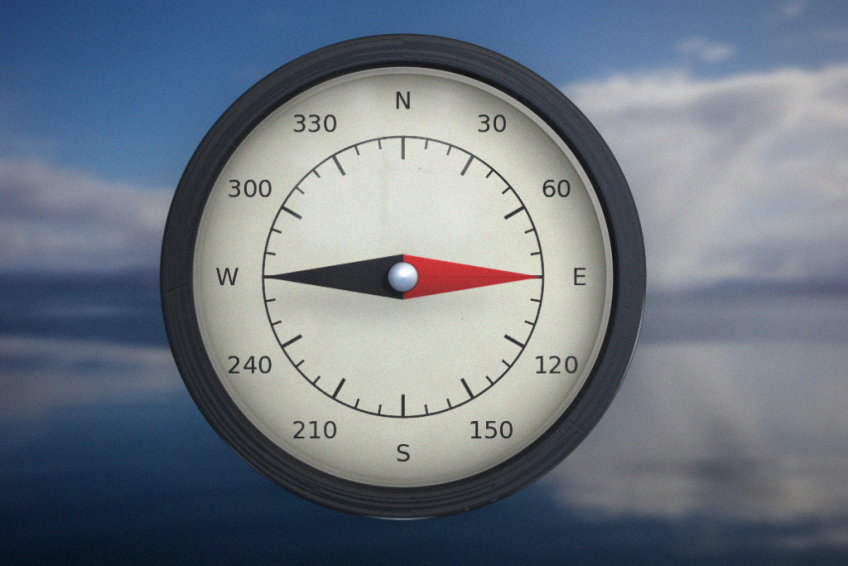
90 °
